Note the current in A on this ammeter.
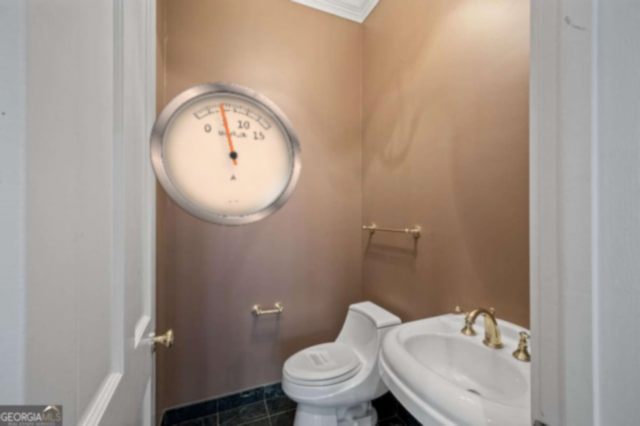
5 A
